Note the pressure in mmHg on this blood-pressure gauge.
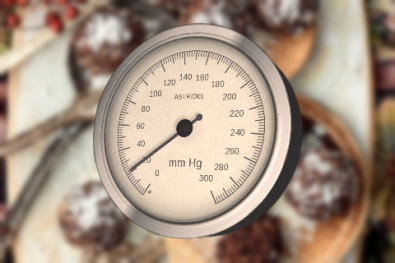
20 mmHg
